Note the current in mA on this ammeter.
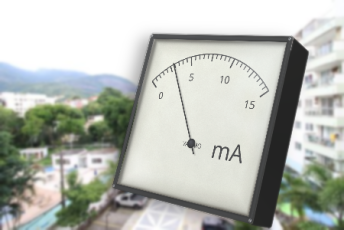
3 mA
